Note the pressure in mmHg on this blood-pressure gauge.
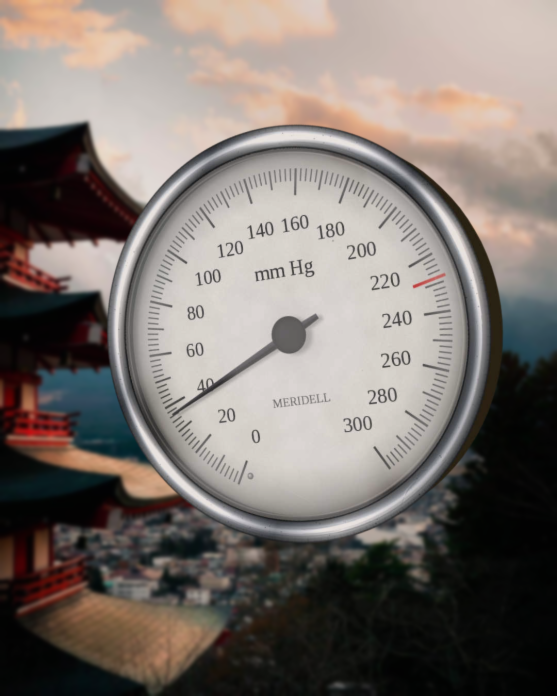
36 mmHg
